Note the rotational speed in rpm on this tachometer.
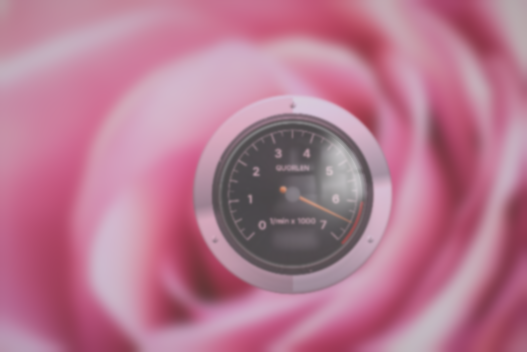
6500 rpm
